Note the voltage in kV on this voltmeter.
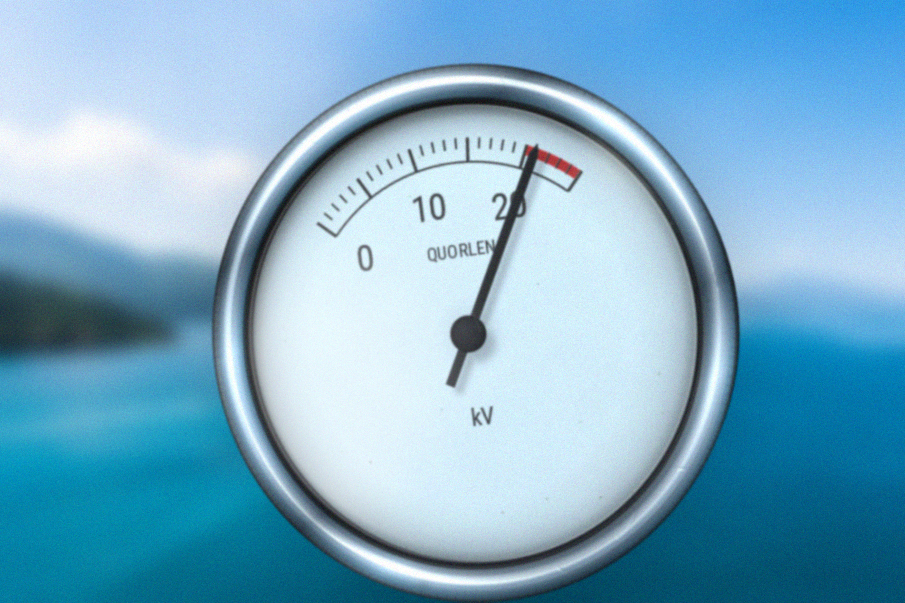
21 kV
